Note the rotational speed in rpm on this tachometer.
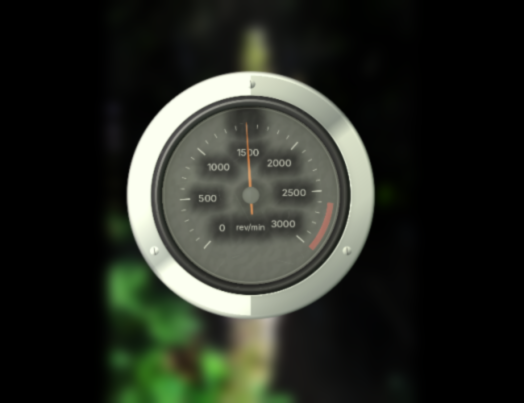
1500 rpm
